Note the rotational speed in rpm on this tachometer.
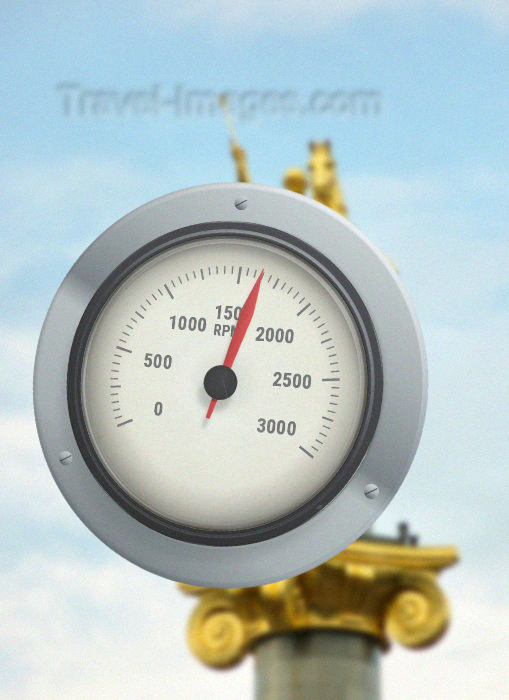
1650 rpm
